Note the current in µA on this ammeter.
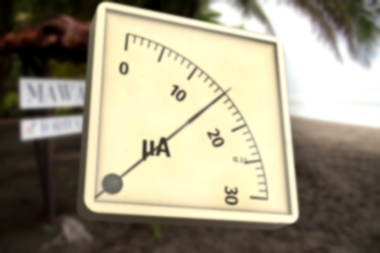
15 µA
